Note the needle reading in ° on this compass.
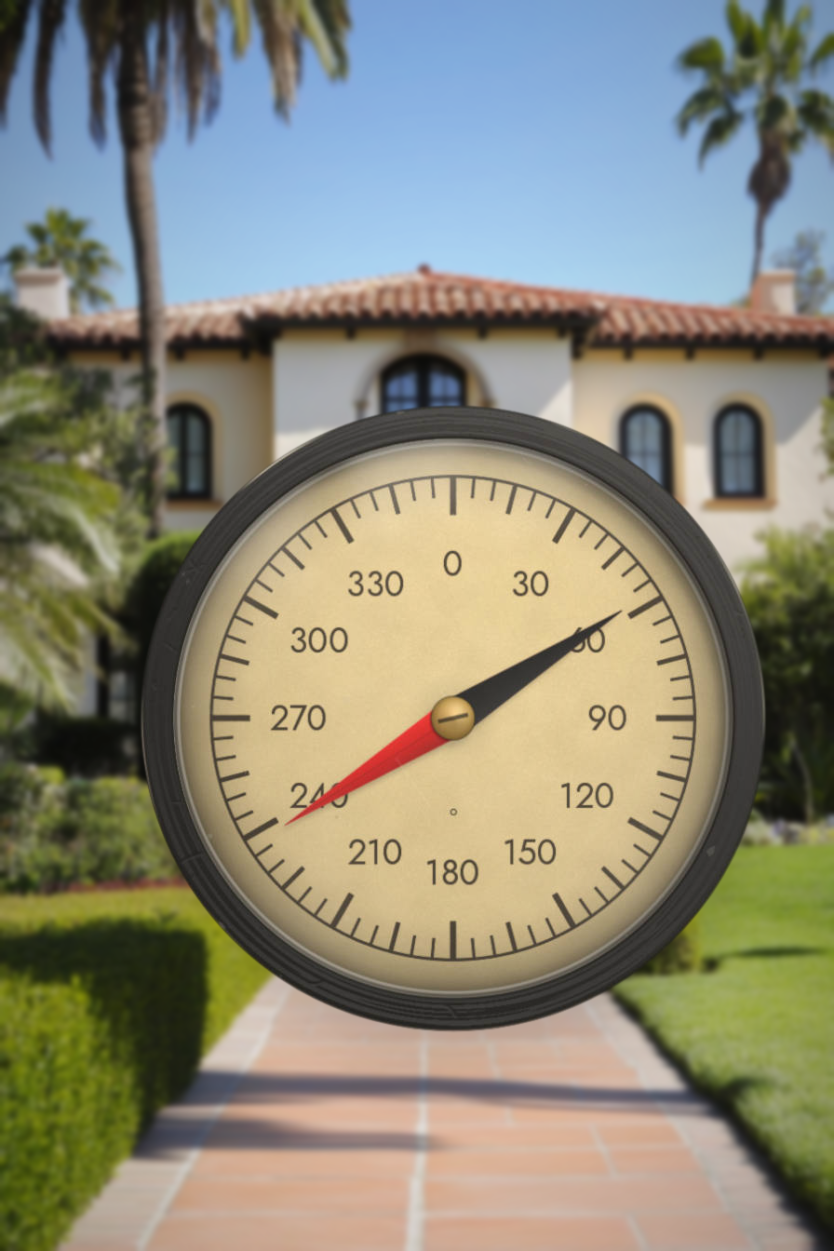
237.5 °
